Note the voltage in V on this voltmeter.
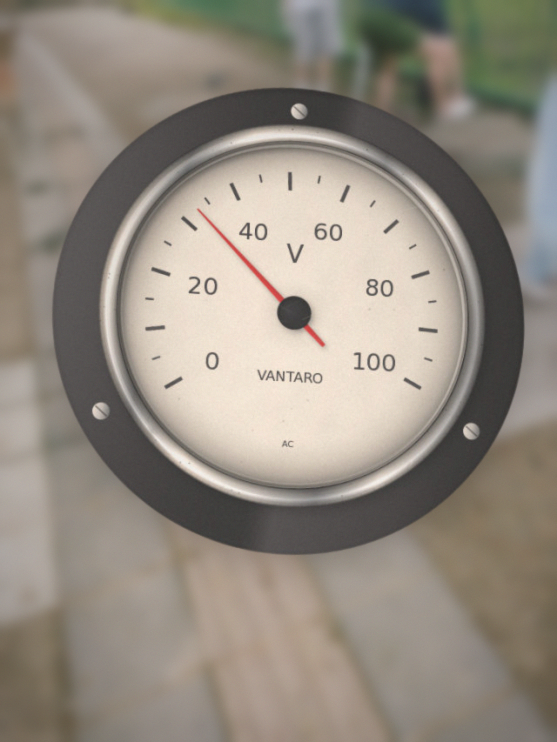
32.5 V
